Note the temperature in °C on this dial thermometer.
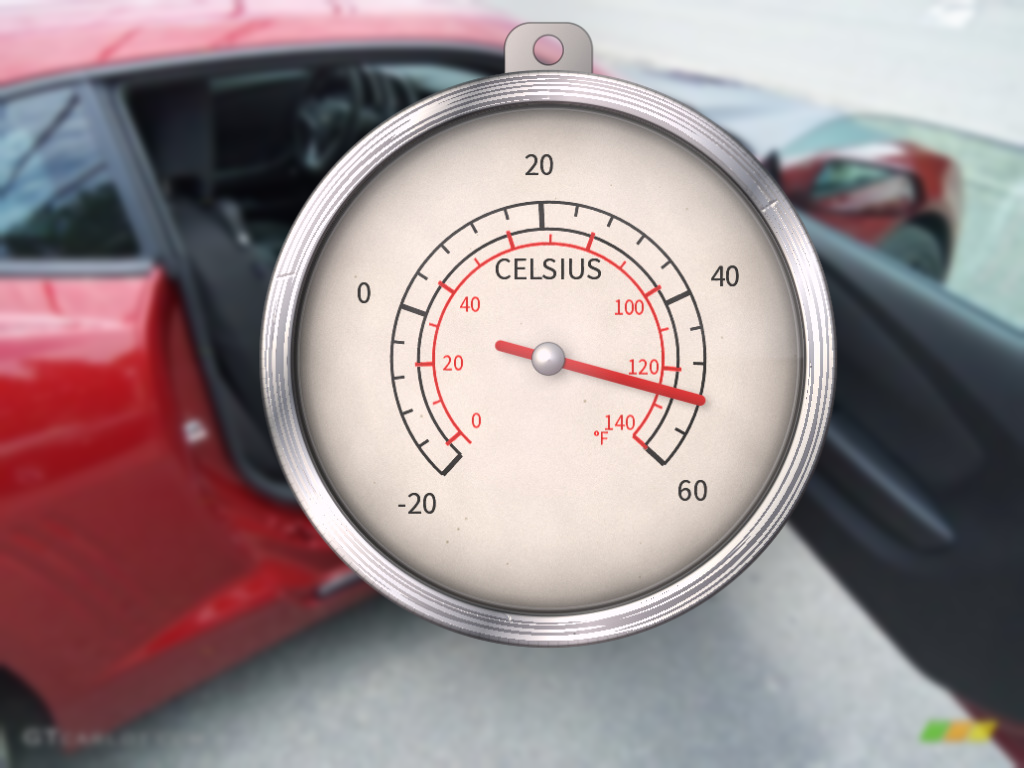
52 °C
